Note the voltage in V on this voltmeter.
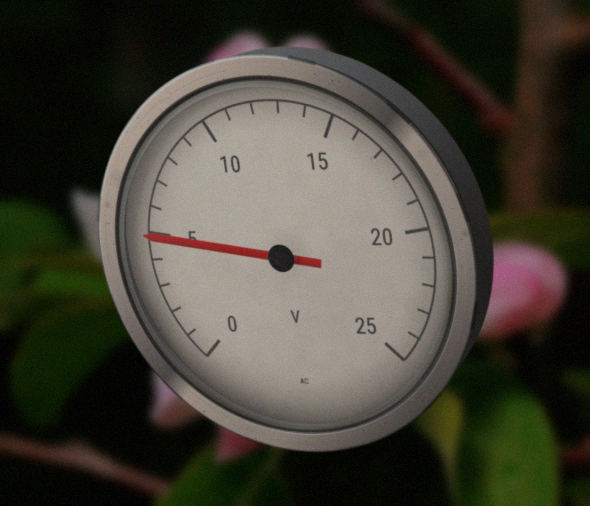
5 V
